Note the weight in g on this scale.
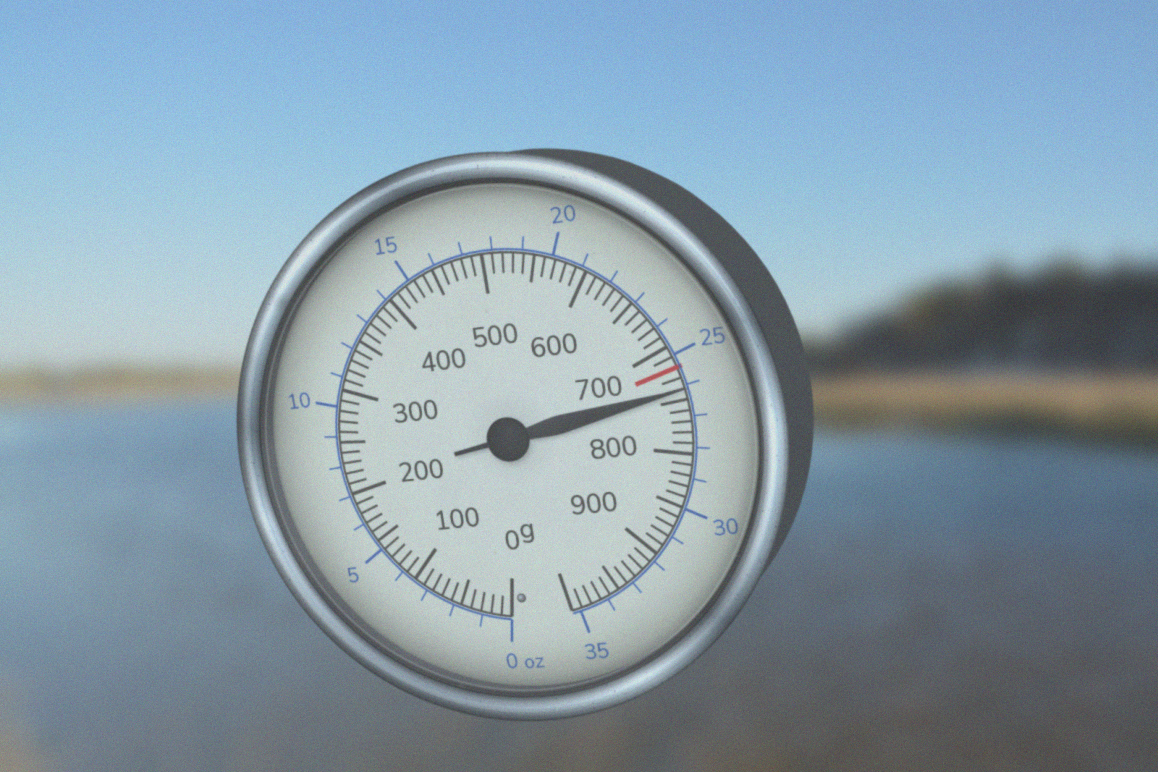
740 g
